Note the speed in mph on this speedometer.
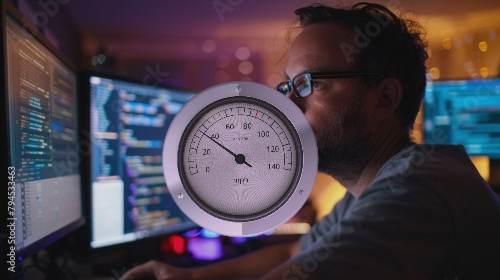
35 mph
